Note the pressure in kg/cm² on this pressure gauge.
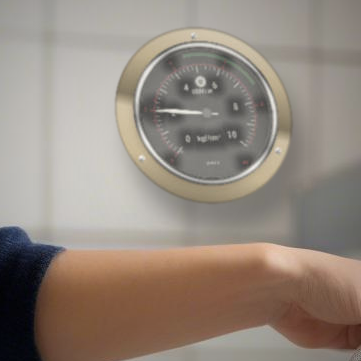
2 kg/cm²
